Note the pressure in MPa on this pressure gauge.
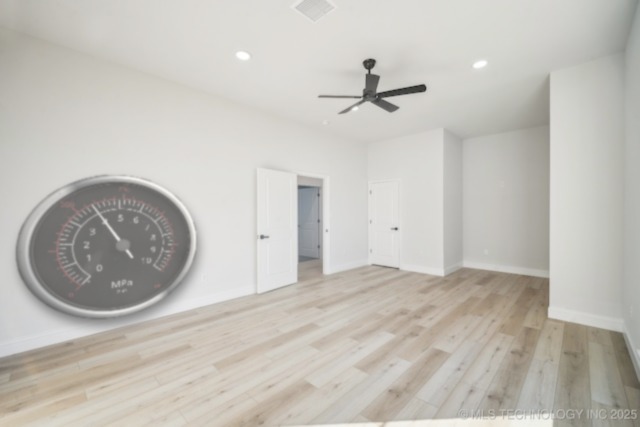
4 MPa
